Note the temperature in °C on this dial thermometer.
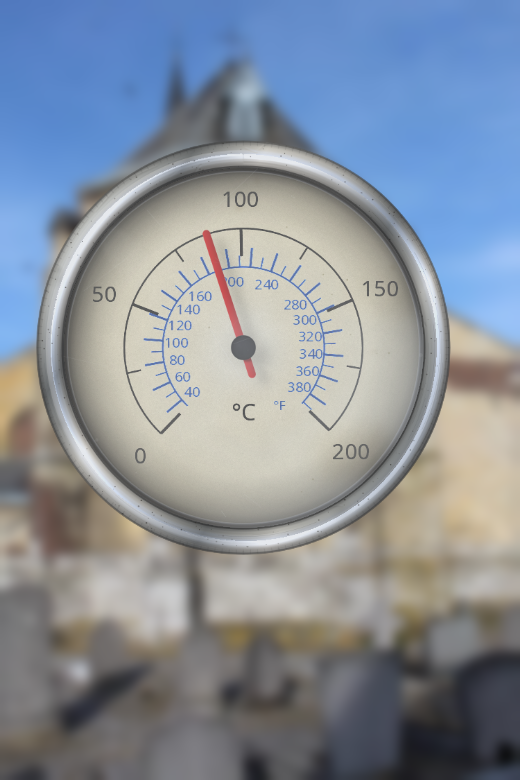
87.5 °C
